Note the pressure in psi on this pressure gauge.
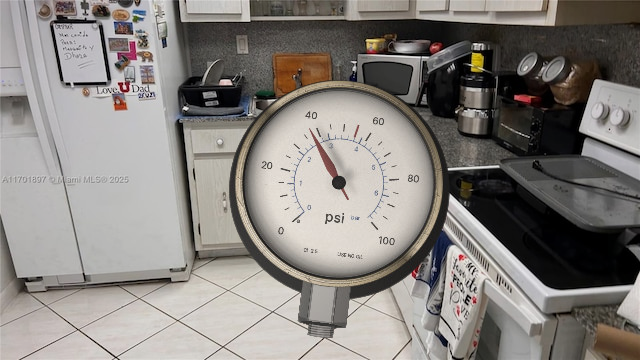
37.5 psi
